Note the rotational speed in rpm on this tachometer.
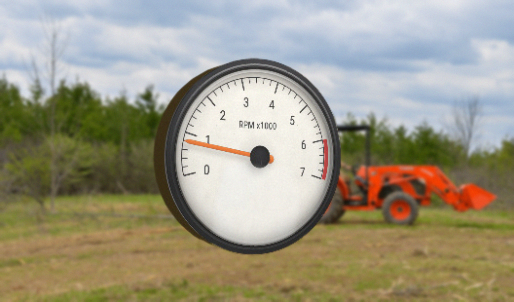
800 rpm
